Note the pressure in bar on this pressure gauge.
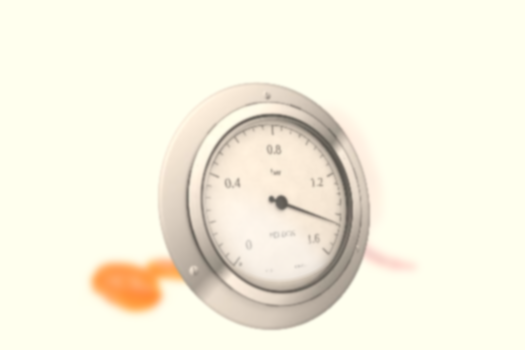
1.45 bar
